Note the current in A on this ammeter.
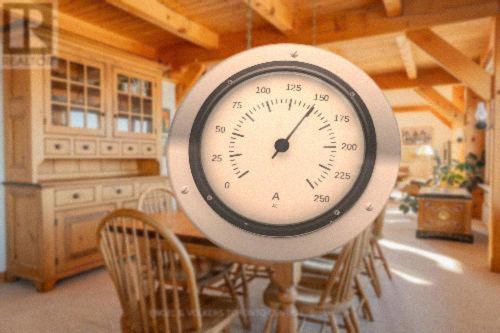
150 A
